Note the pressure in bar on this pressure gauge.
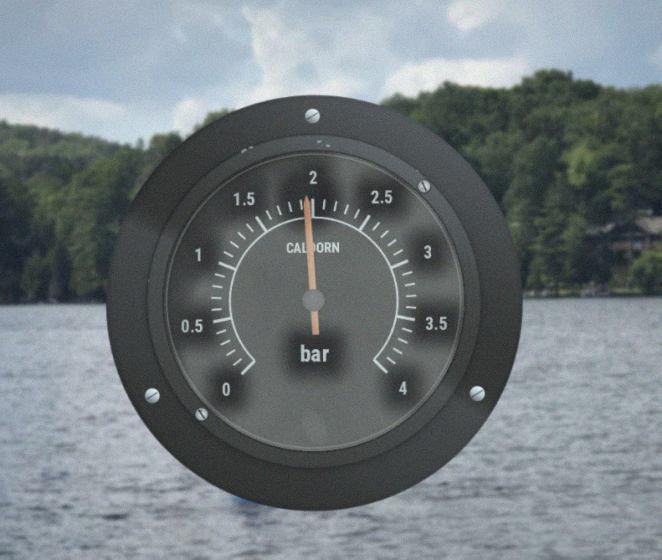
1.95 bar
